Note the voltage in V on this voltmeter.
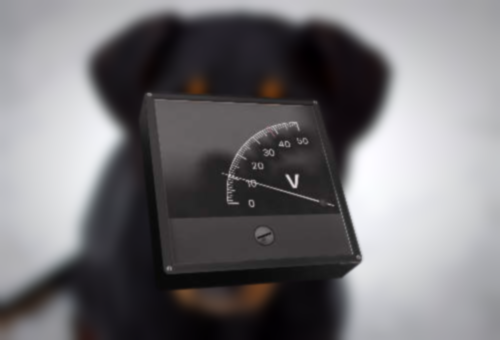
10 V
